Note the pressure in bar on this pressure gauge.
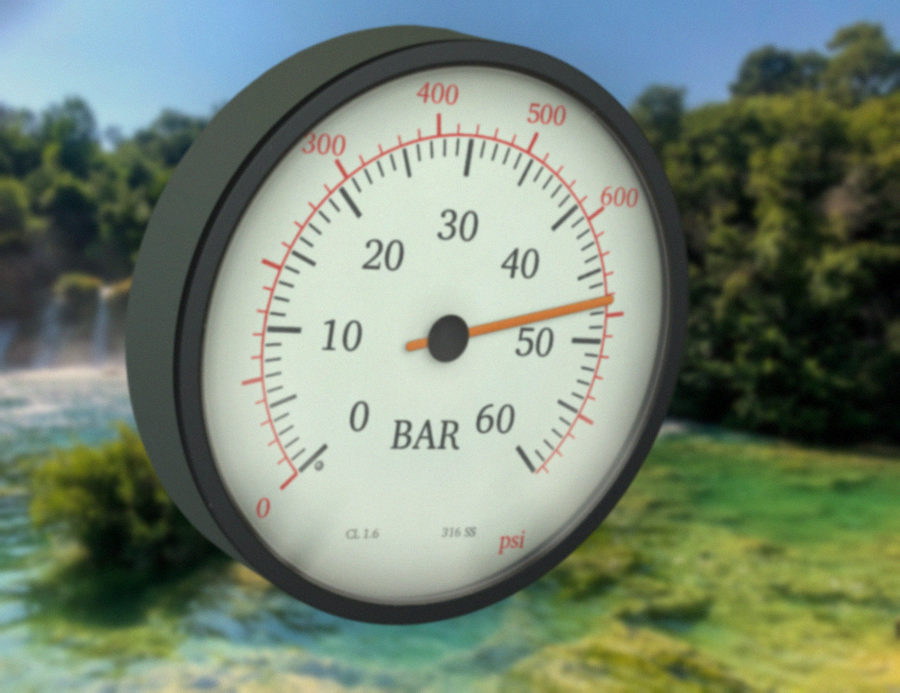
47 bar
